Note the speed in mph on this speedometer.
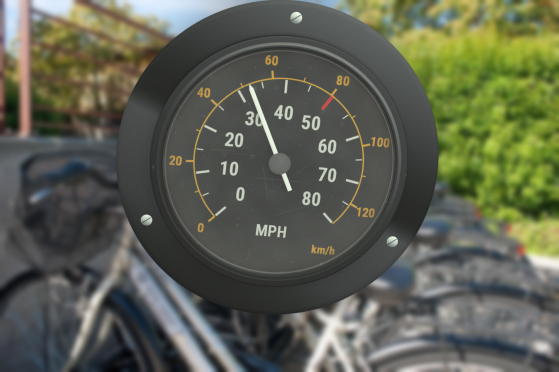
32.5 mph
